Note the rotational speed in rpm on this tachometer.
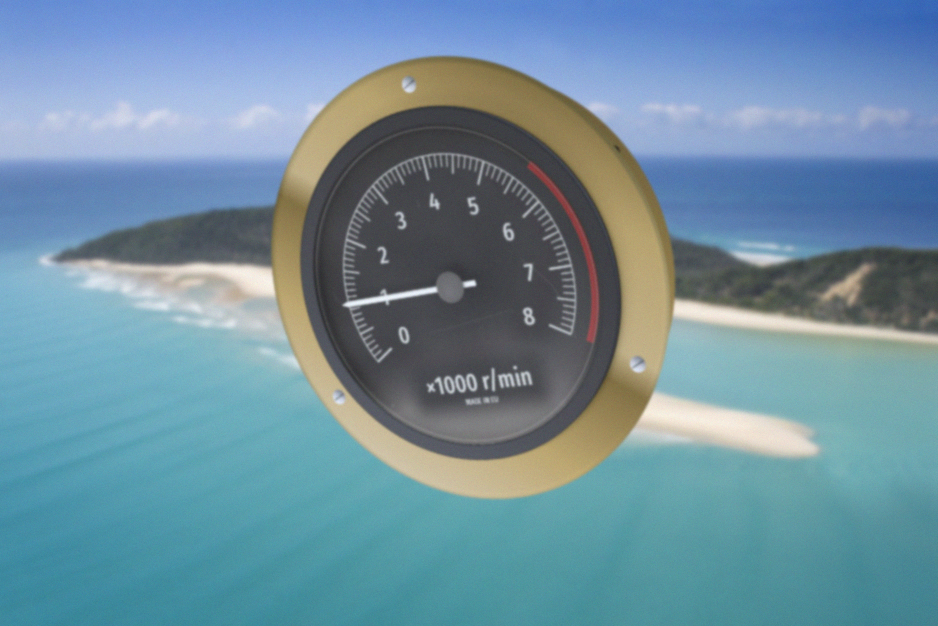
1000 rpm
